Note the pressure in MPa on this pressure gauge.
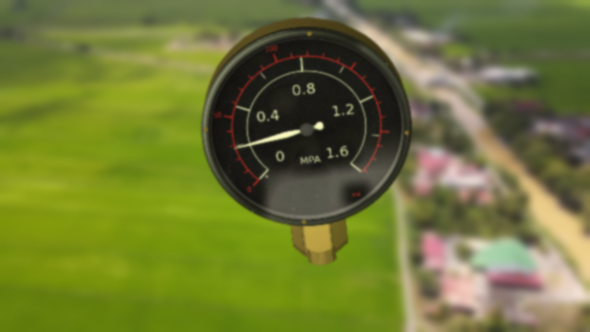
0.2 MPa
